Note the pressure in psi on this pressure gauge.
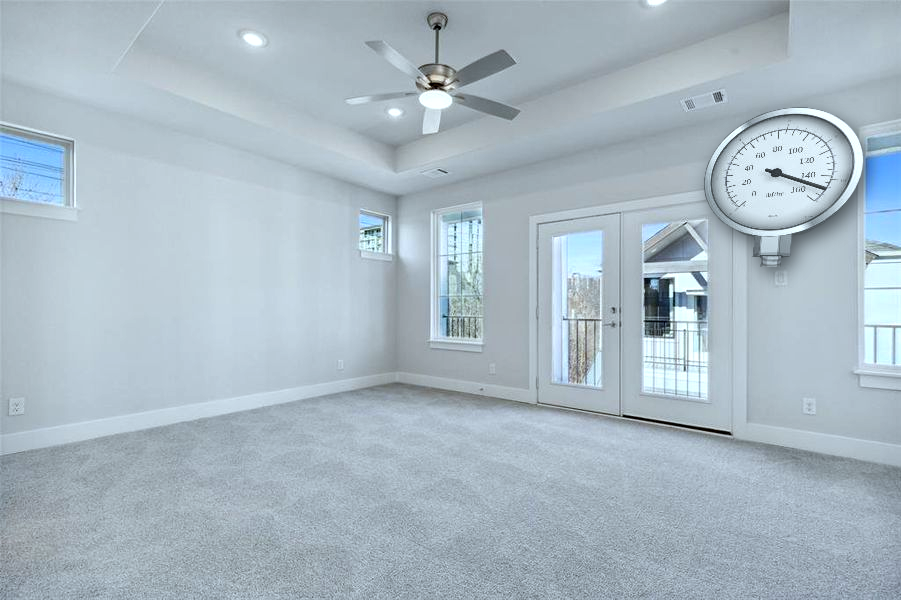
150 psi
